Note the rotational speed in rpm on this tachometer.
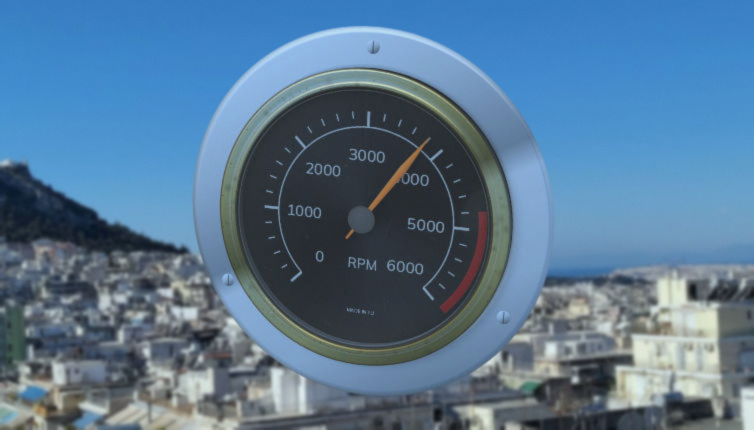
3800 rpm
